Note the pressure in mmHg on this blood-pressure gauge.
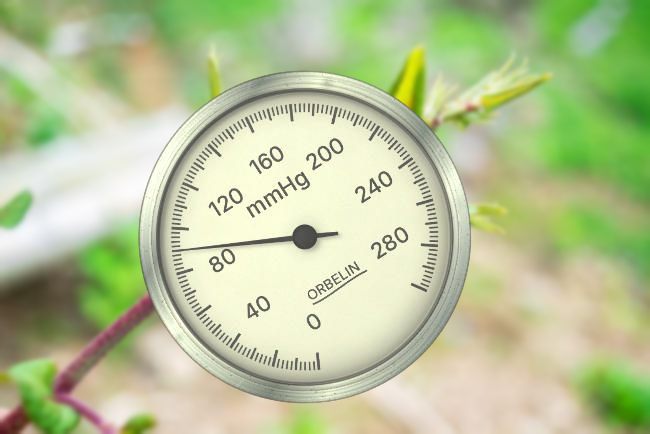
90 mmHg
